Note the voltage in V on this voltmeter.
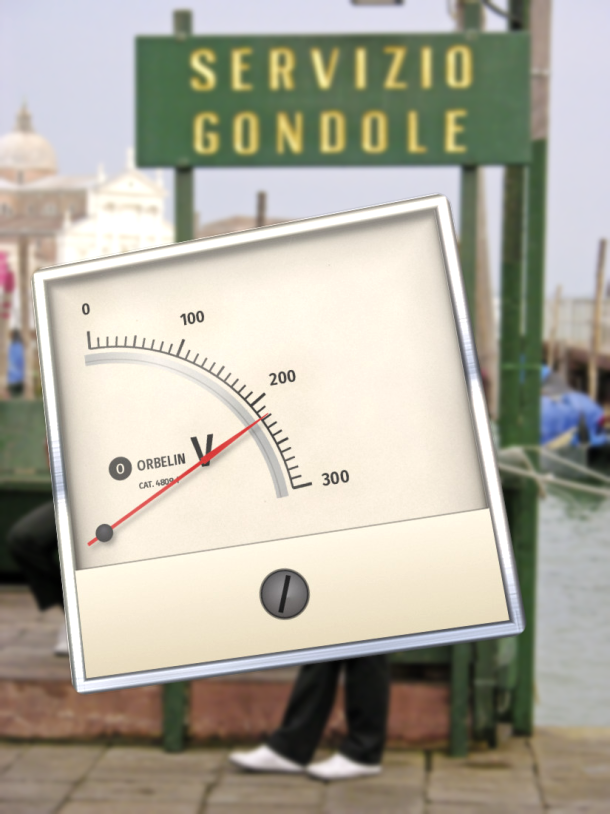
220 V
